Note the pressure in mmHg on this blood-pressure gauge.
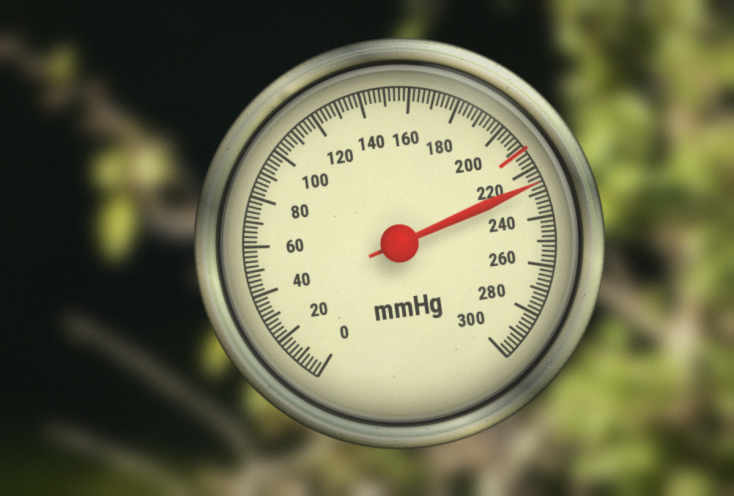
226 mmHg
